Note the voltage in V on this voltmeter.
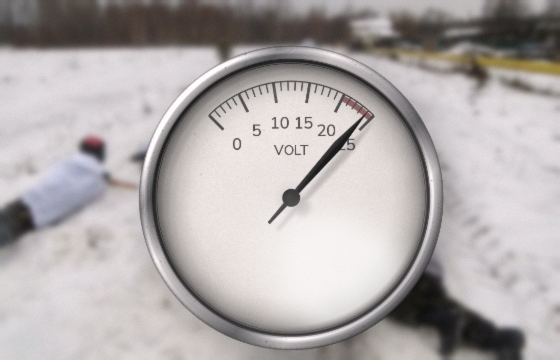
24 V
